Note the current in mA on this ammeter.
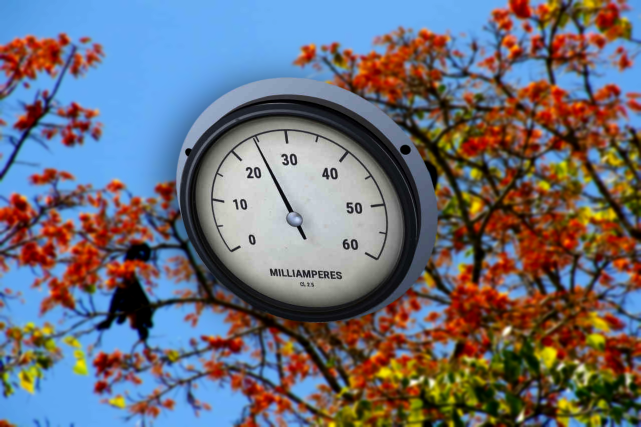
25 mA
